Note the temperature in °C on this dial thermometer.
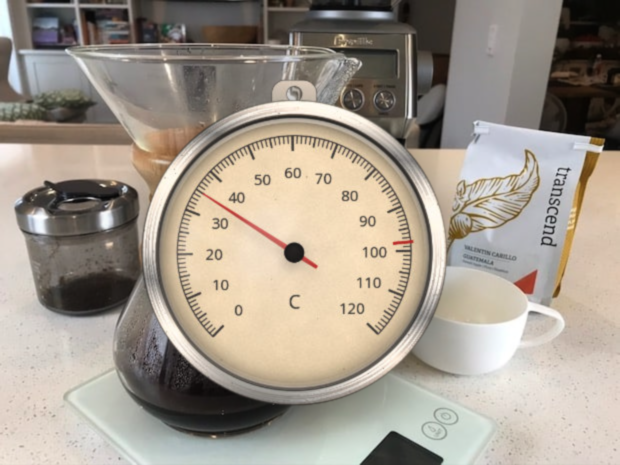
35 °C
